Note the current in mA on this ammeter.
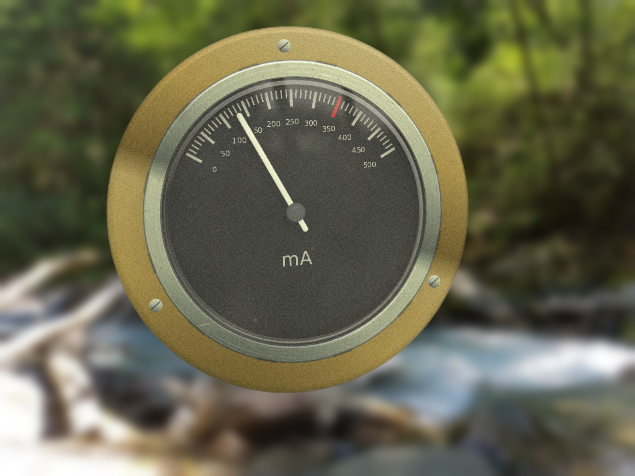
130 mA
